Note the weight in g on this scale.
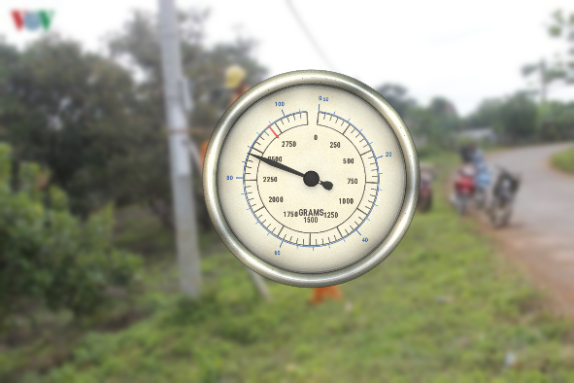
2450 g
